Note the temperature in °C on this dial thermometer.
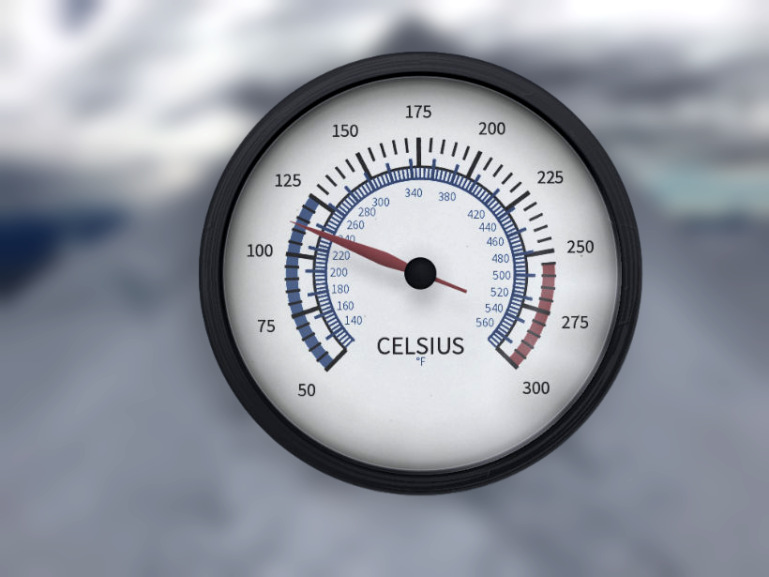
112.5 °C
